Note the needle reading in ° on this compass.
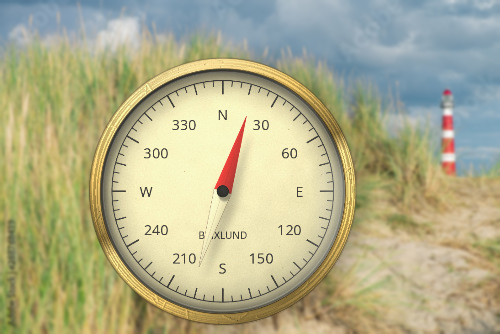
17.5 °
